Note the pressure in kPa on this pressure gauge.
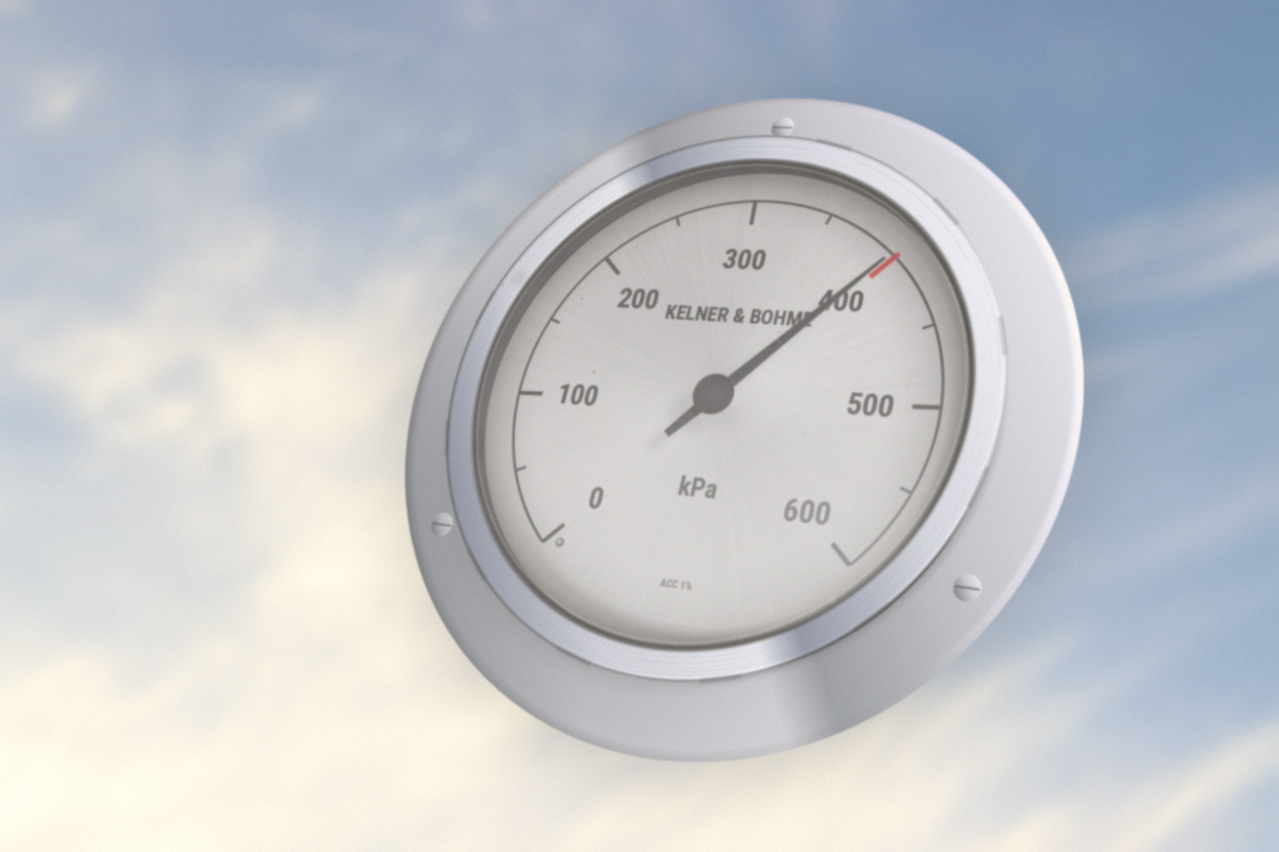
400 kPa
